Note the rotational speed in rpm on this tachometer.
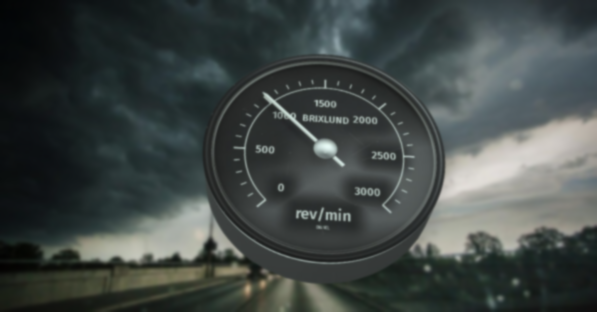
1000 rpm
